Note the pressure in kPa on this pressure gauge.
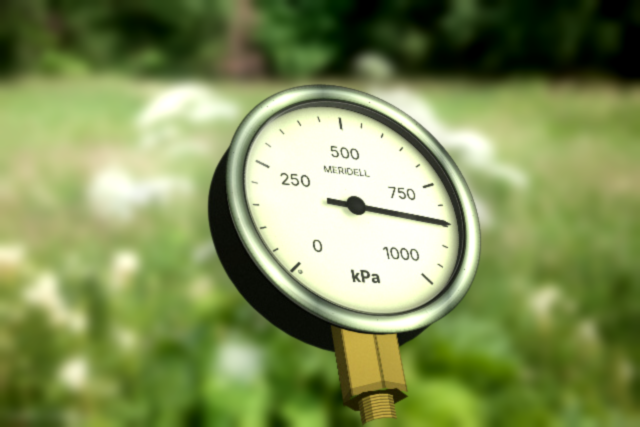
850 kPa
